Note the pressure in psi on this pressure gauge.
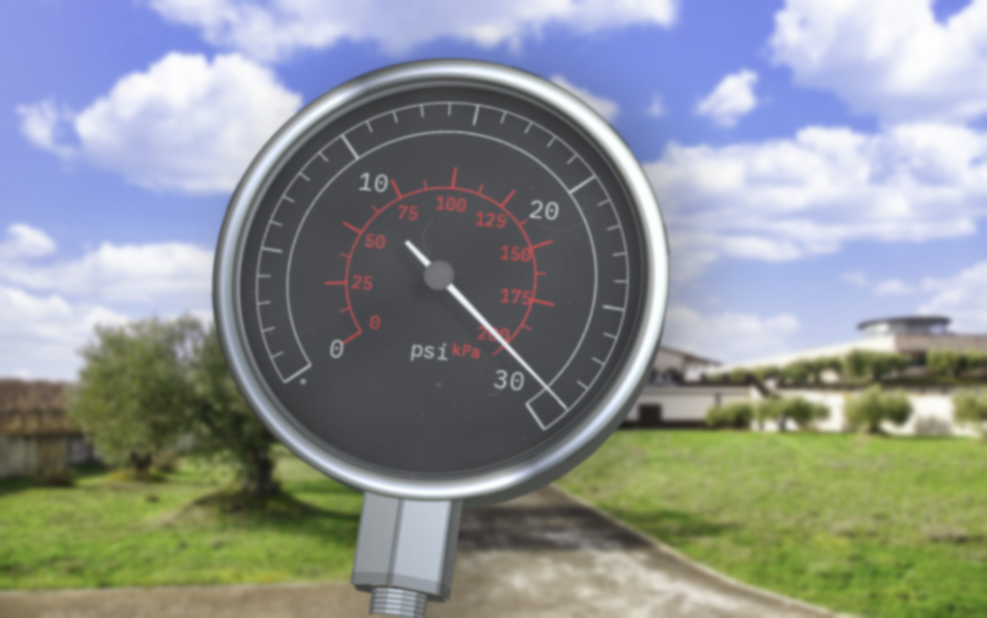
29 psi
